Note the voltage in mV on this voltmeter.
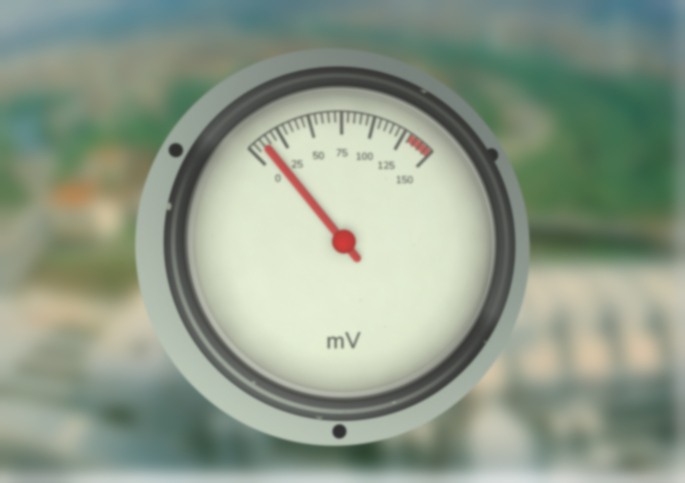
10 mV
